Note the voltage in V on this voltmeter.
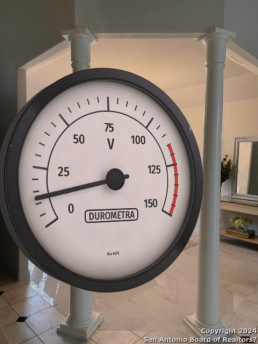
12.5 V
